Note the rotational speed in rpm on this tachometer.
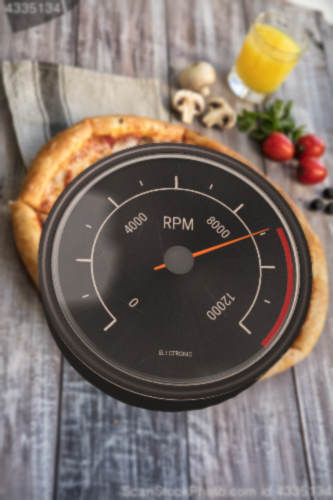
9000 rpm
